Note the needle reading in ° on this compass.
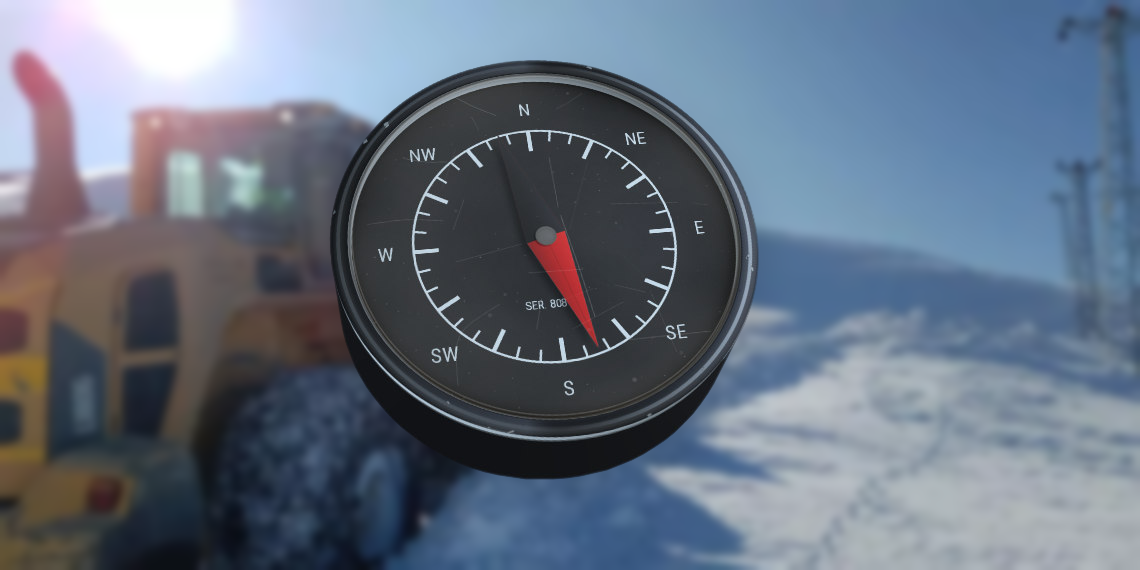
165 °
